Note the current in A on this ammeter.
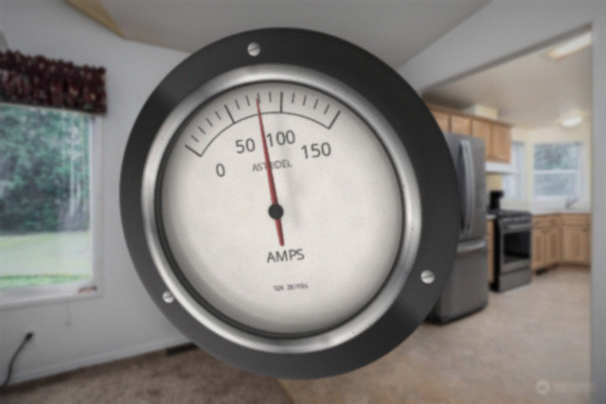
80 A
